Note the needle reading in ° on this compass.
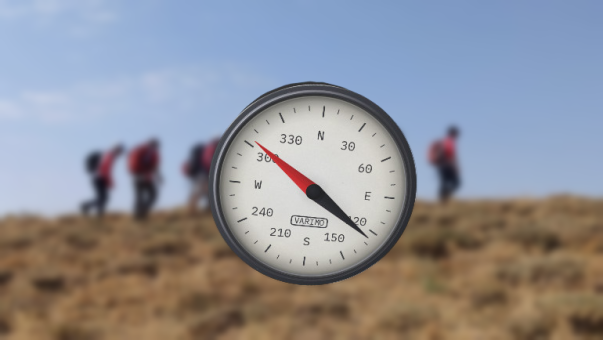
305 °
